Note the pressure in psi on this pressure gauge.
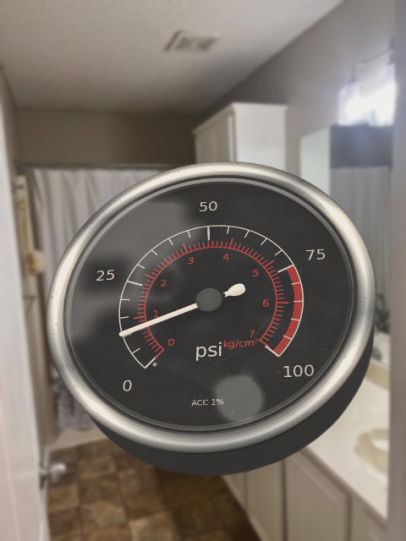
10 psi
